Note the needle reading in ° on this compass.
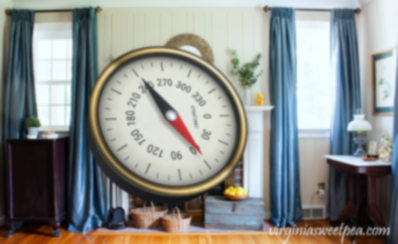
60 °
